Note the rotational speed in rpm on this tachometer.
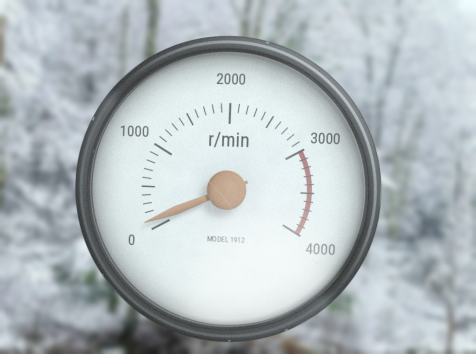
100 rpm
